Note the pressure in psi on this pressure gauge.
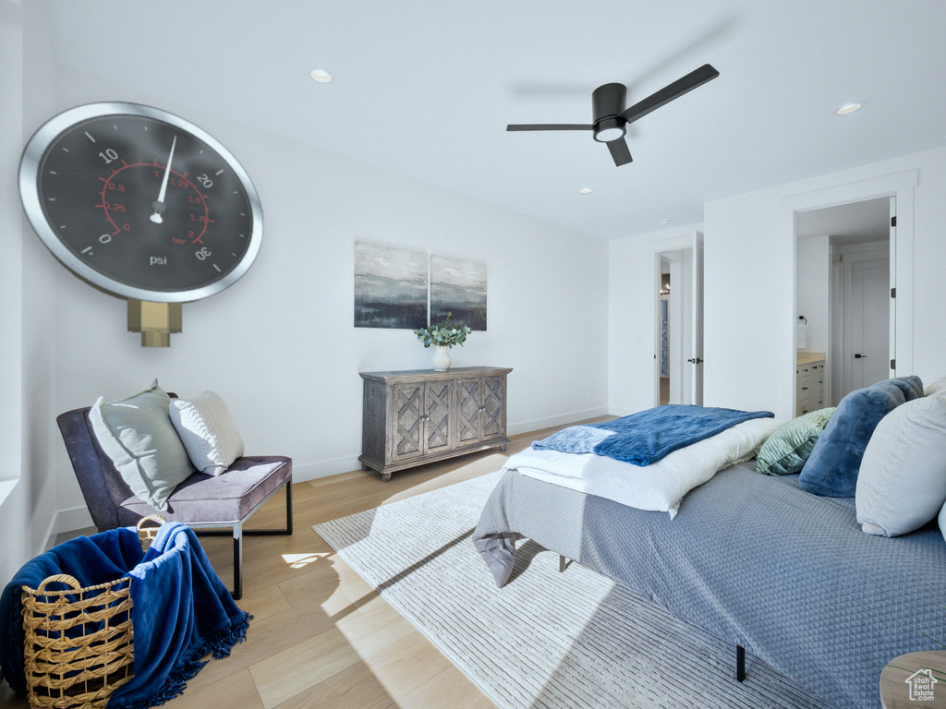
16 psi
